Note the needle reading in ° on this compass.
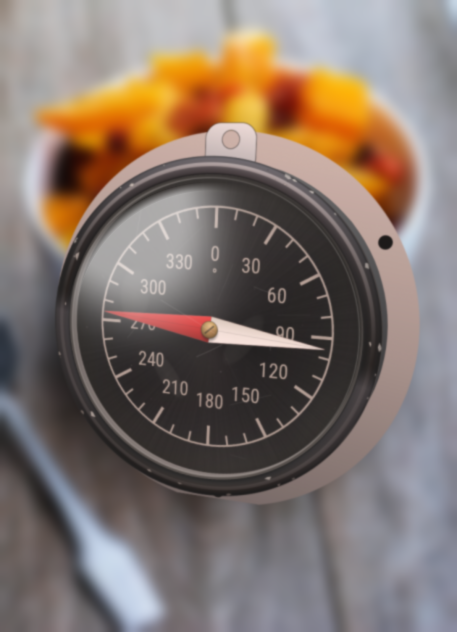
275 °
